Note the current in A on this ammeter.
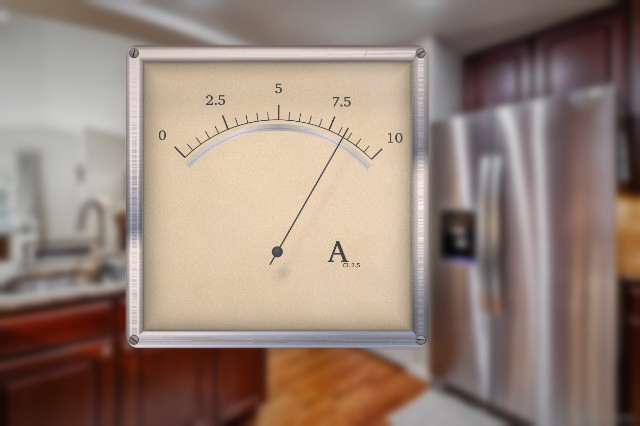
8.25 A
